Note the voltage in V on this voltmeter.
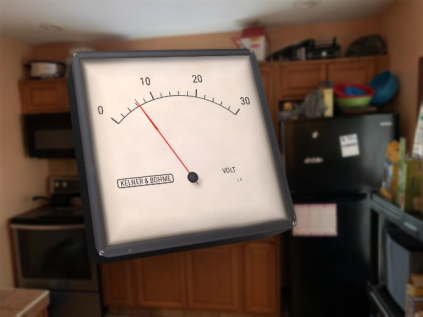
6 V
